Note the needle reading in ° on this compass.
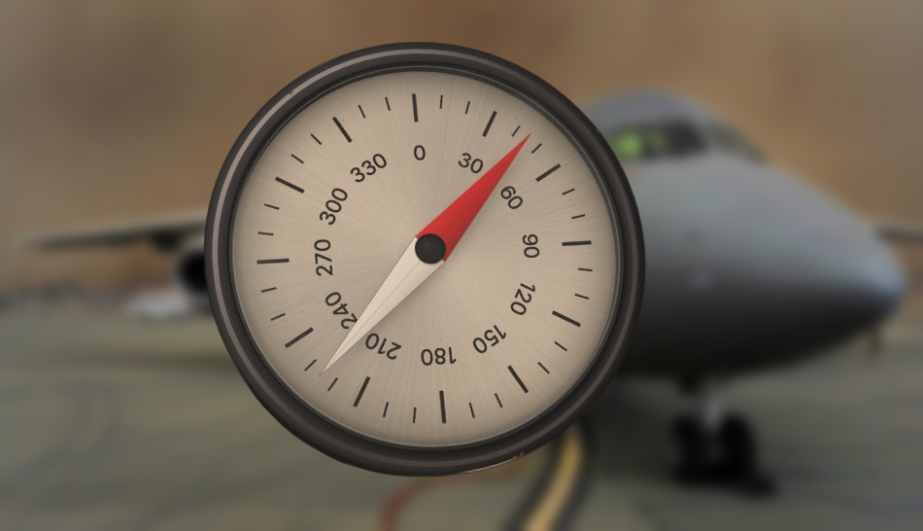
45 °
